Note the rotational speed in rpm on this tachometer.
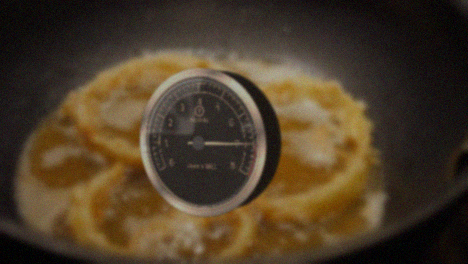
7000 rpm
